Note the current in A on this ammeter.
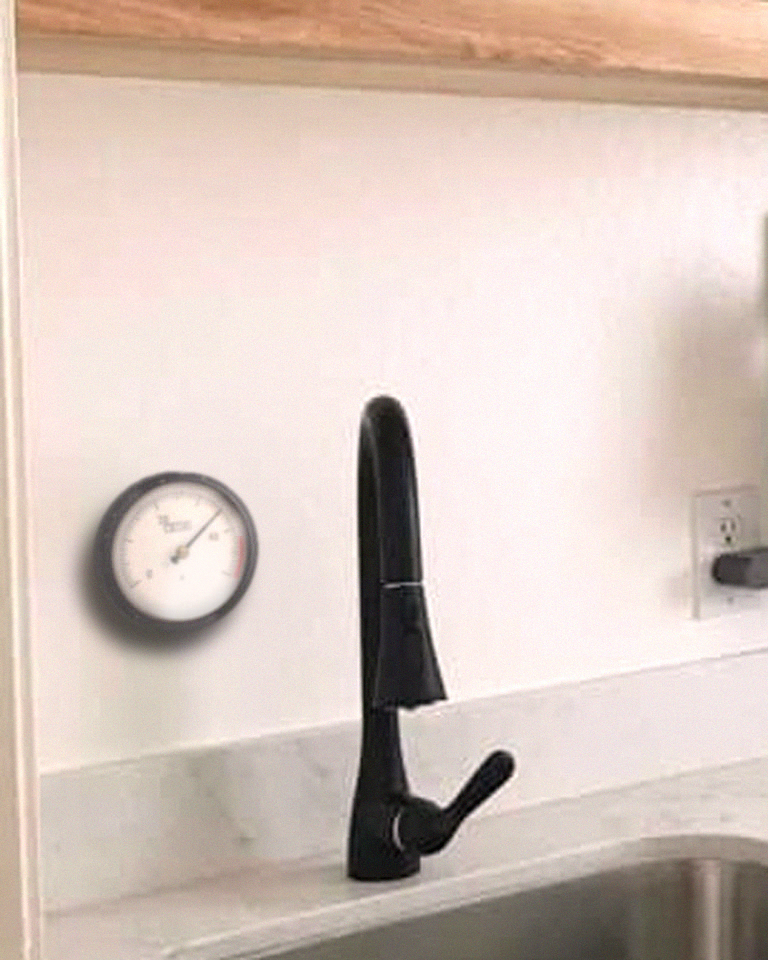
35 A
